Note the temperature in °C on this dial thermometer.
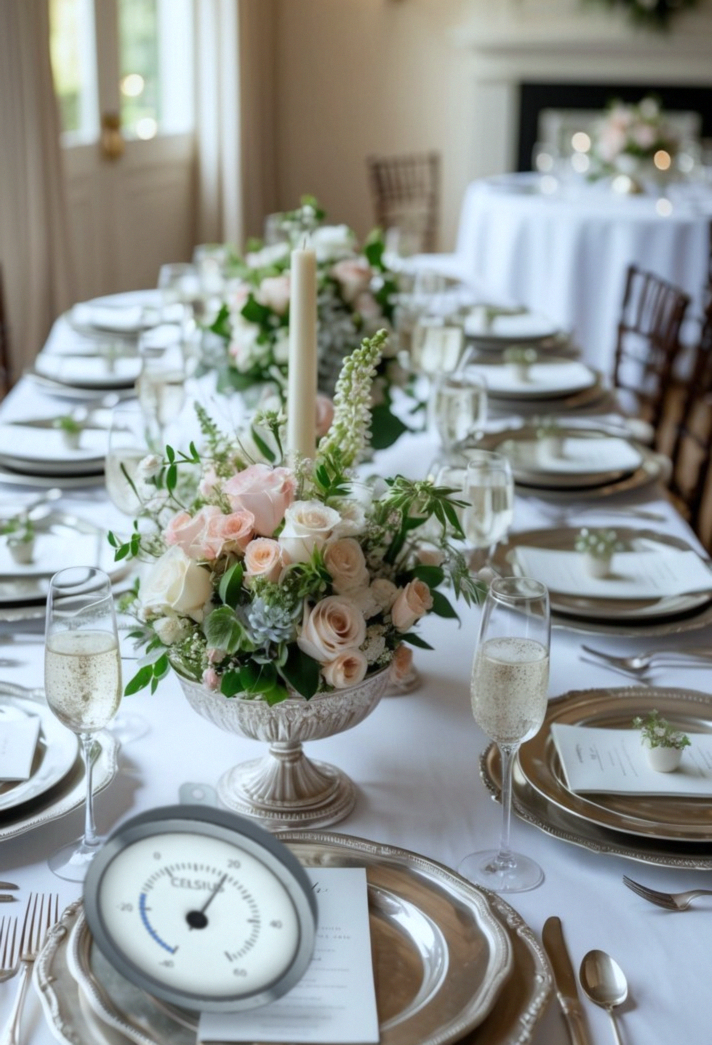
20 °C
